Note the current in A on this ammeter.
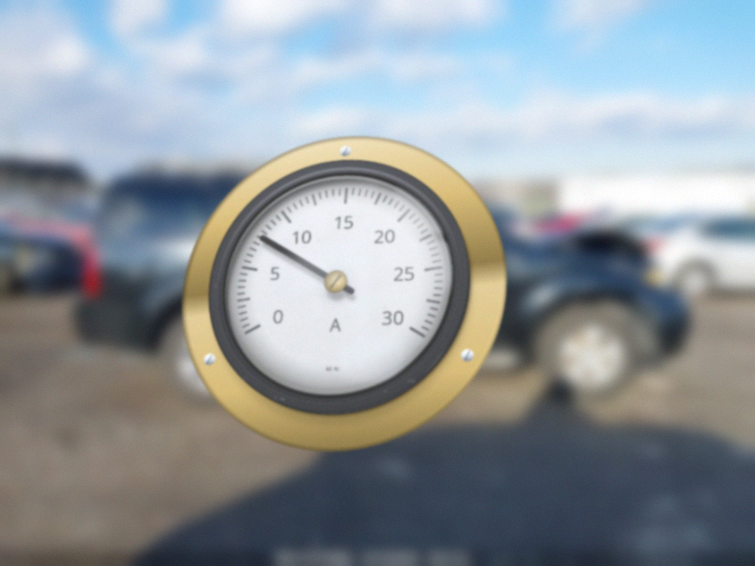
7.5 A
